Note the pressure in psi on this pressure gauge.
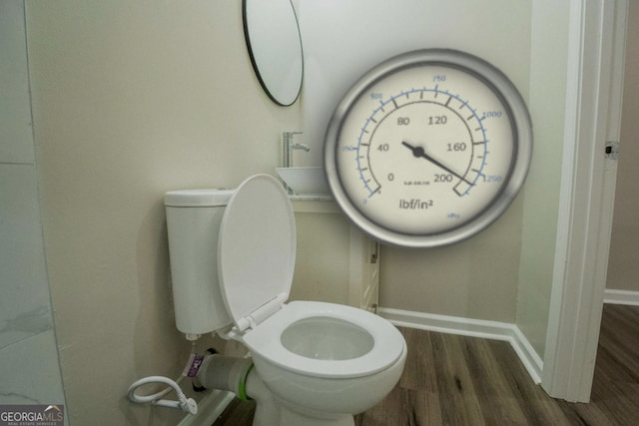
190 psi
